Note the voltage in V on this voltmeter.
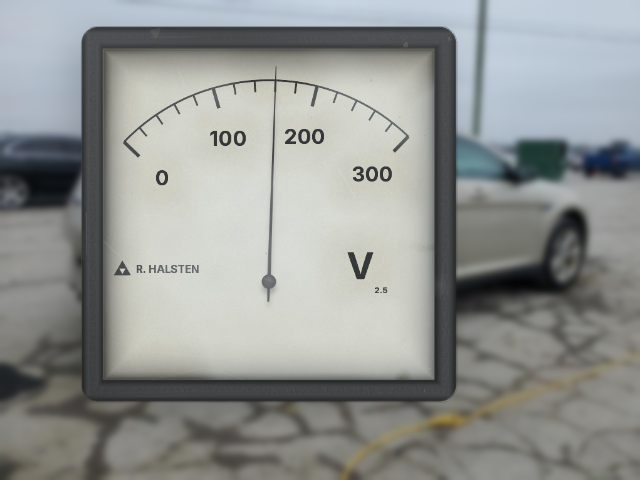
160 V
